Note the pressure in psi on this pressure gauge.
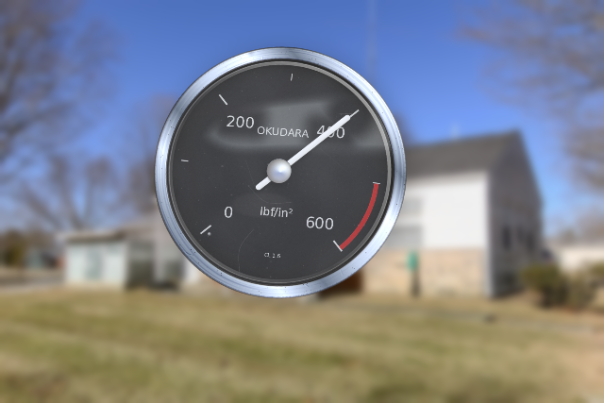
400 psi
